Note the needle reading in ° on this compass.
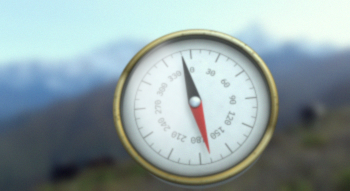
170 °
